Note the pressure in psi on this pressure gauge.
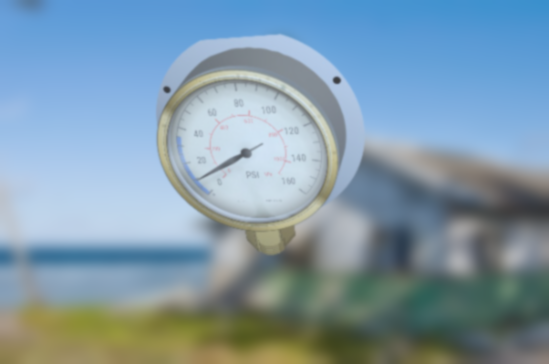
10 psi
